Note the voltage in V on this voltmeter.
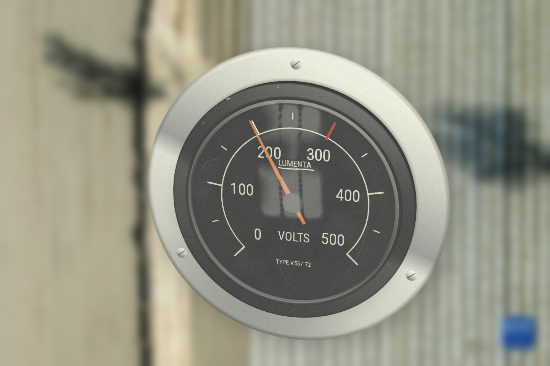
200 V
